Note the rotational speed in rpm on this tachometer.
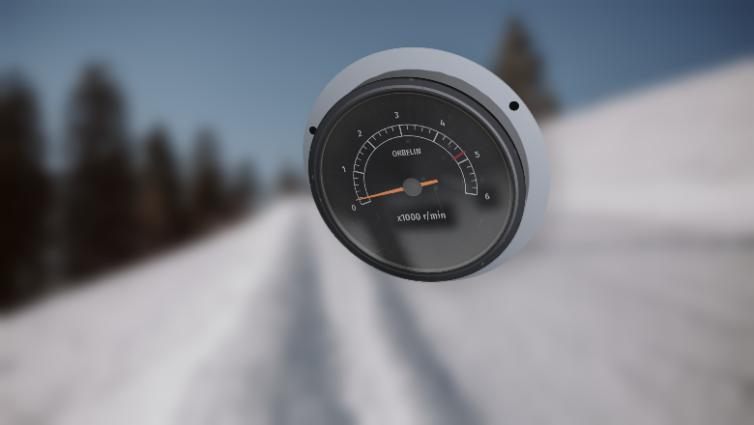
200 rpm
